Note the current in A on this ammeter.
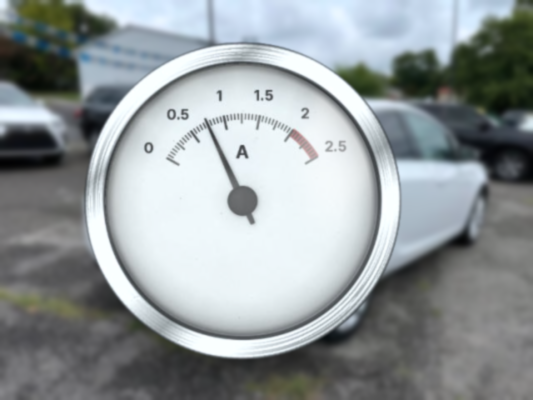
0.75 A
